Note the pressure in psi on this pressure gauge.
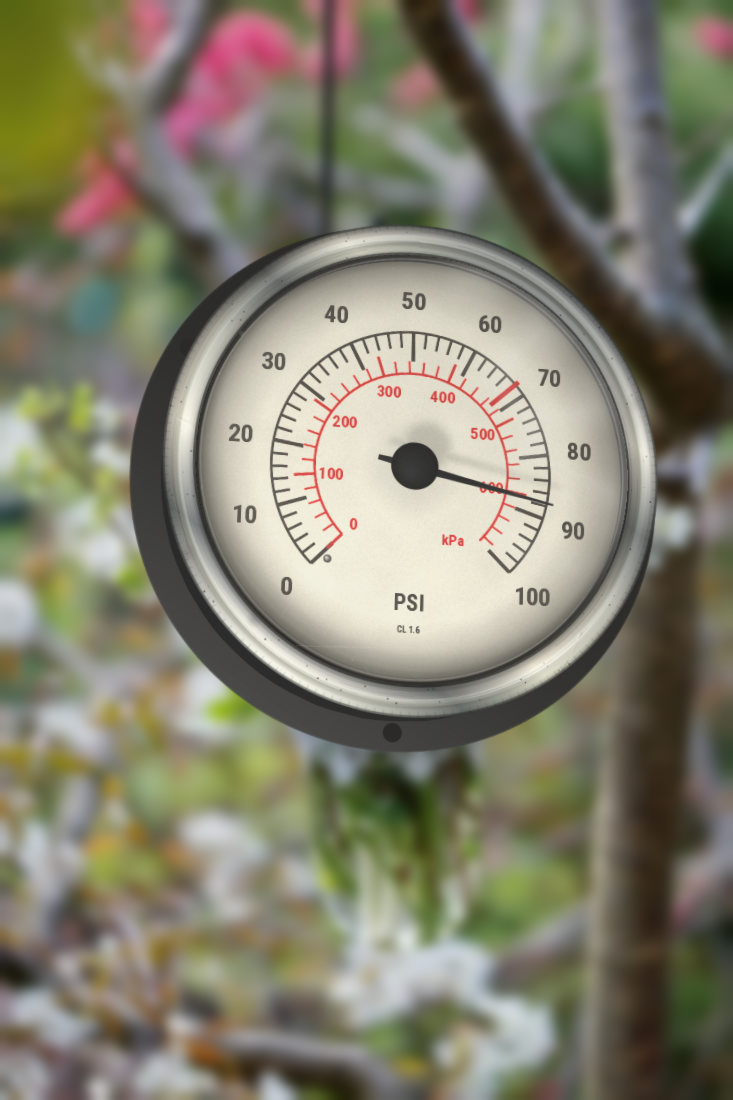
88 psi
